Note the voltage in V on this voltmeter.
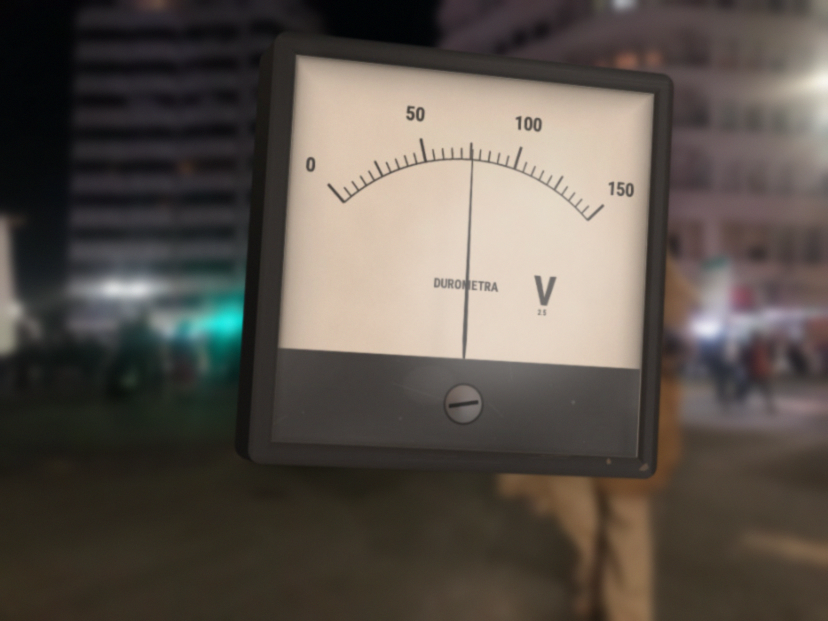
75 V
